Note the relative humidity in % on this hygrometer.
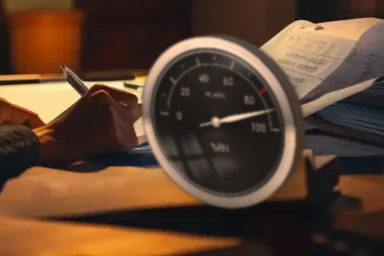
90 %
